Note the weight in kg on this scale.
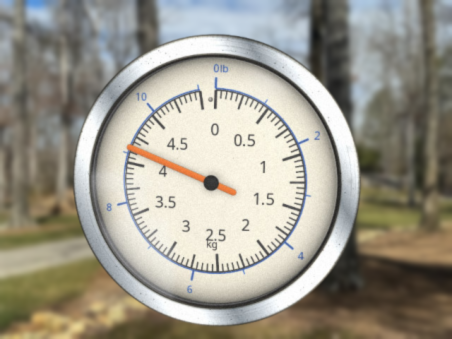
4.15 kg
